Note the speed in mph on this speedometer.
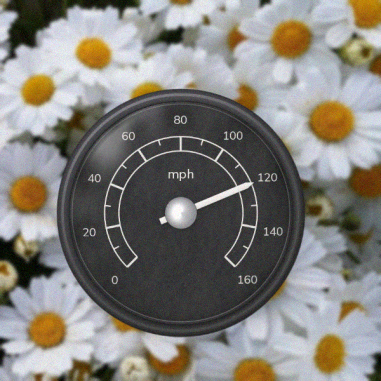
120 mph
